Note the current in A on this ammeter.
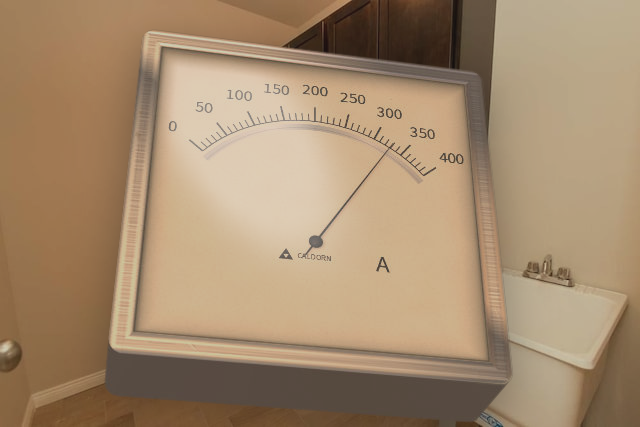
330 A
